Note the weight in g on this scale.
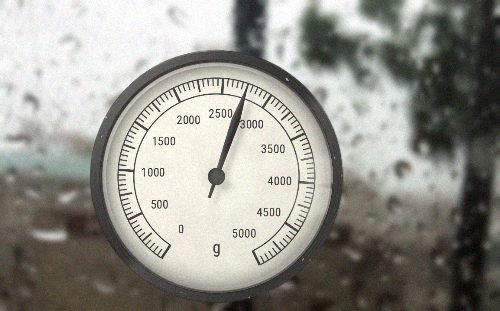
2750 g
